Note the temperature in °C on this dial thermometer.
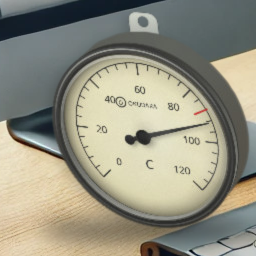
92 °C
